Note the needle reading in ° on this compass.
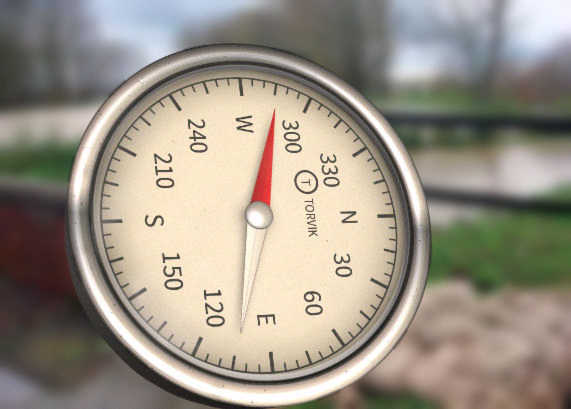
285 °
